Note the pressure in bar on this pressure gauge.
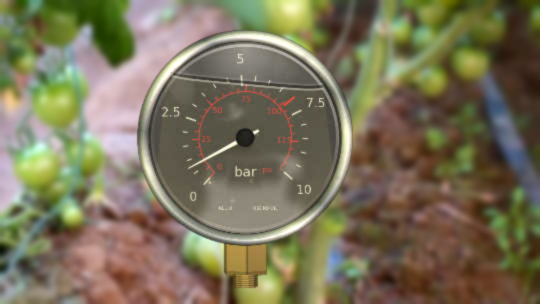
0.75 bar
